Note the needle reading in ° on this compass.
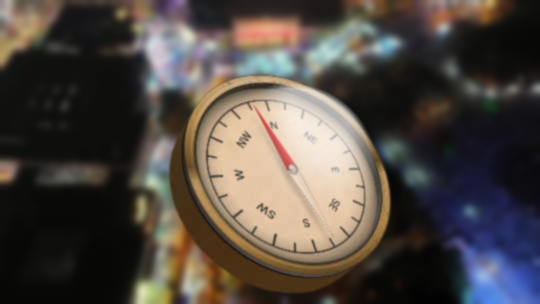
345 °
